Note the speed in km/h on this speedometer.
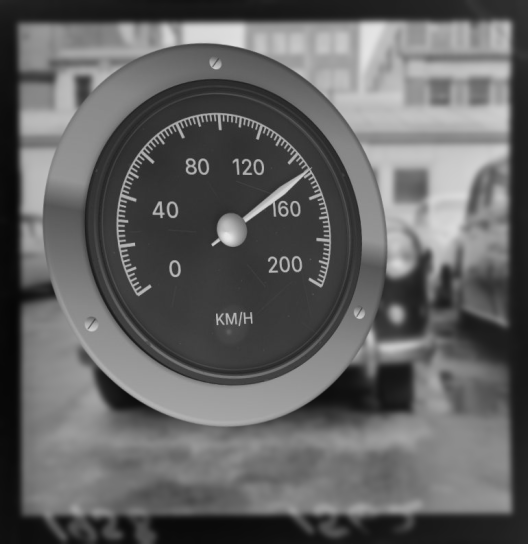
148 km/h
